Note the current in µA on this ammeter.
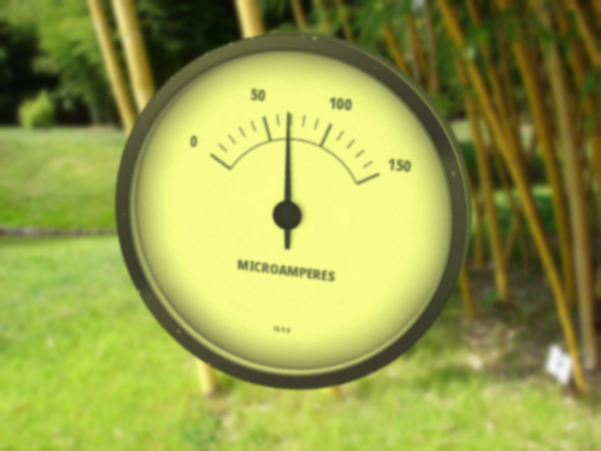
70 µA
